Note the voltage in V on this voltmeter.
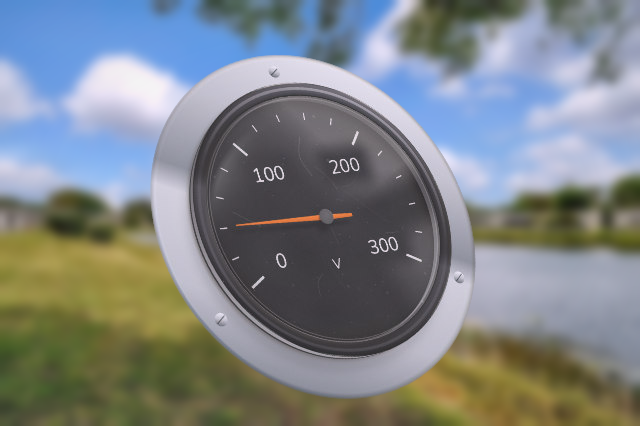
40 V
